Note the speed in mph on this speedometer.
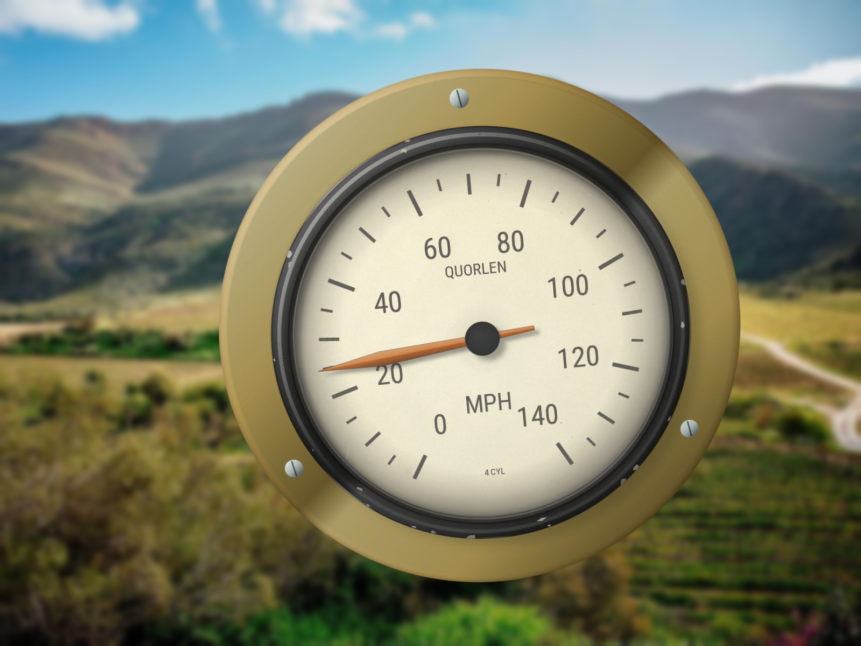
25 mph
